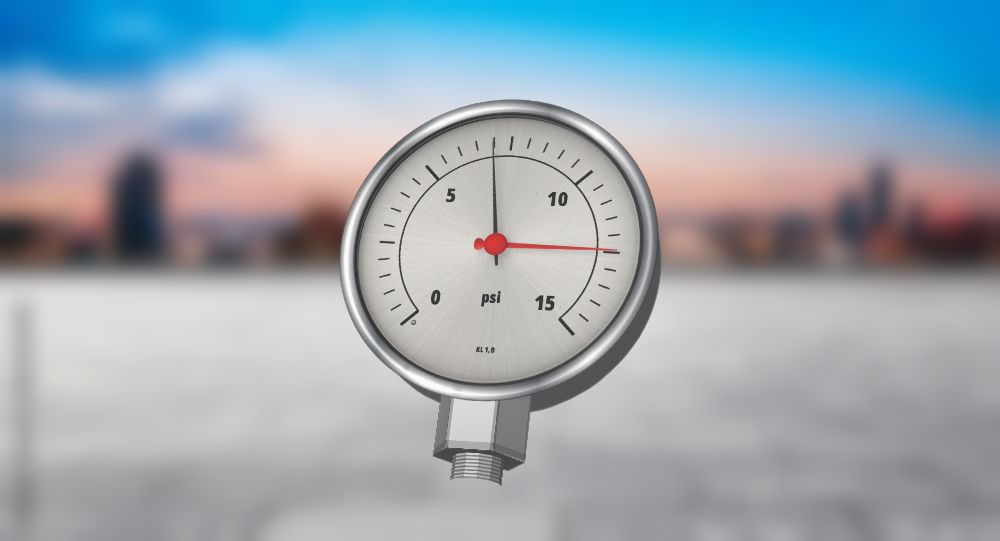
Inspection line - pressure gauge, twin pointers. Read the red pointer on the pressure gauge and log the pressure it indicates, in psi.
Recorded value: 12.5 psi
